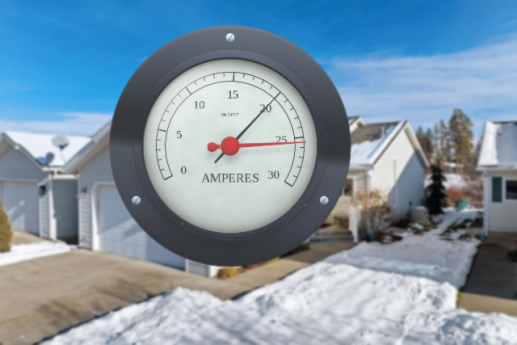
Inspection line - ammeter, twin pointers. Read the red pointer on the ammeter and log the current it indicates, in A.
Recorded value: 25.5 A
